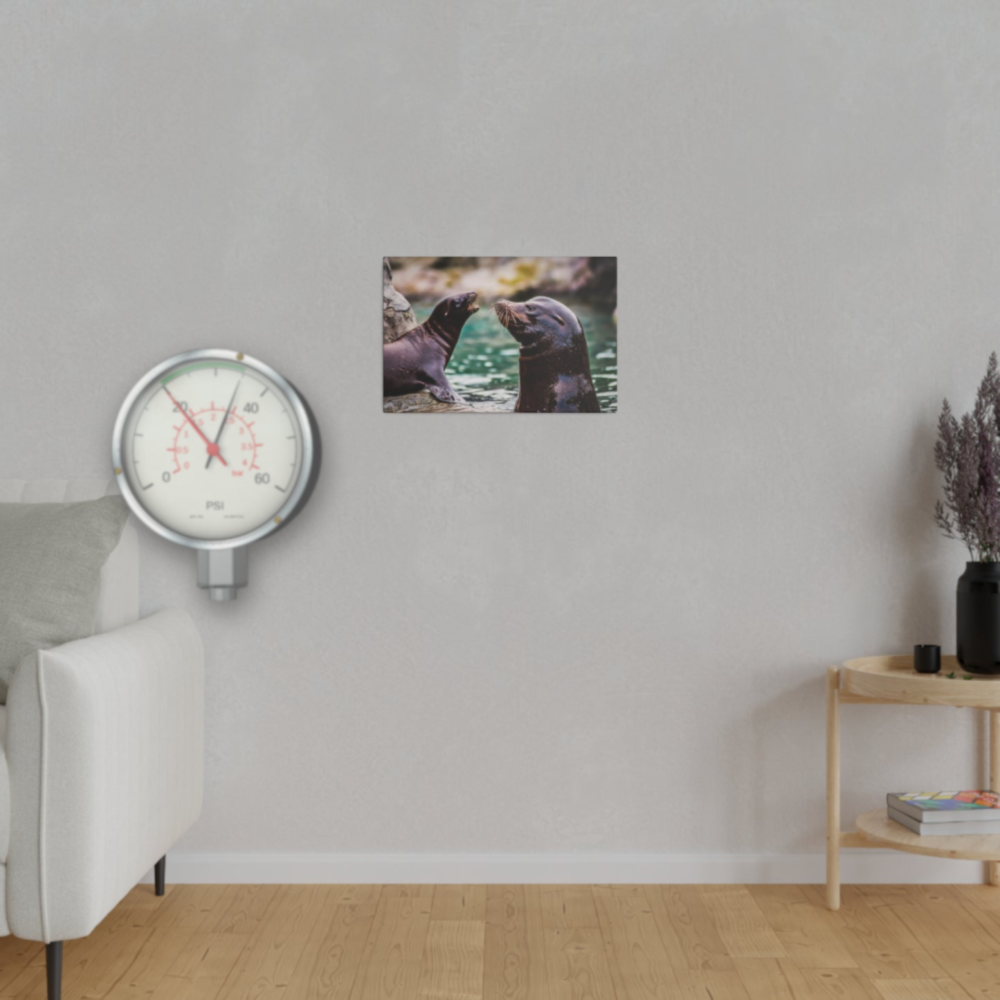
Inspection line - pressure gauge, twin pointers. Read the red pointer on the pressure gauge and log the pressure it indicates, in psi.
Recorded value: 20 psi
